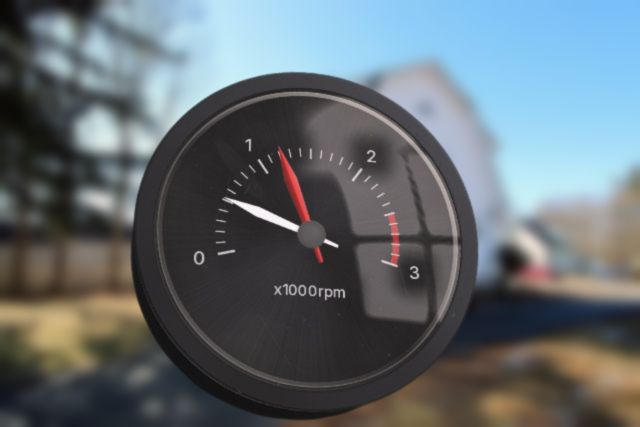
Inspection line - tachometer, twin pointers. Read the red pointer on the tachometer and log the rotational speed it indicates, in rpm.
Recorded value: 1200 rpm
